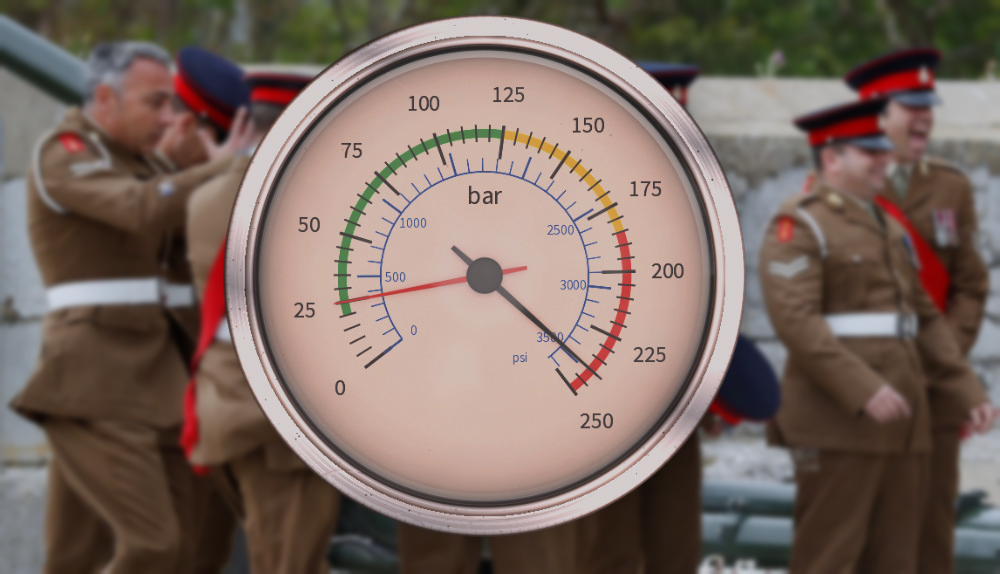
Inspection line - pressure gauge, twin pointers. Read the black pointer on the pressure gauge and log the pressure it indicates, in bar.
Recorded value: 240 bar
